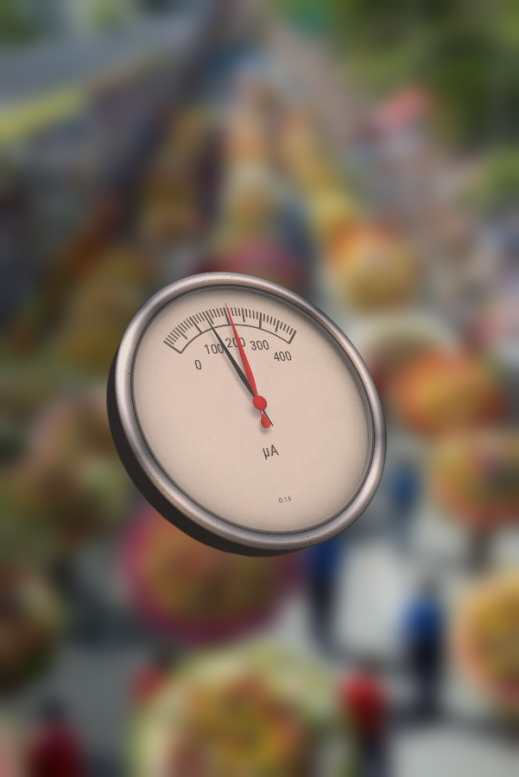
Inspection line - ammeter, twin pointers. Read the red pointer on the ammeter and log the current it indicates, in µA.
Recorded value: 200 µA
